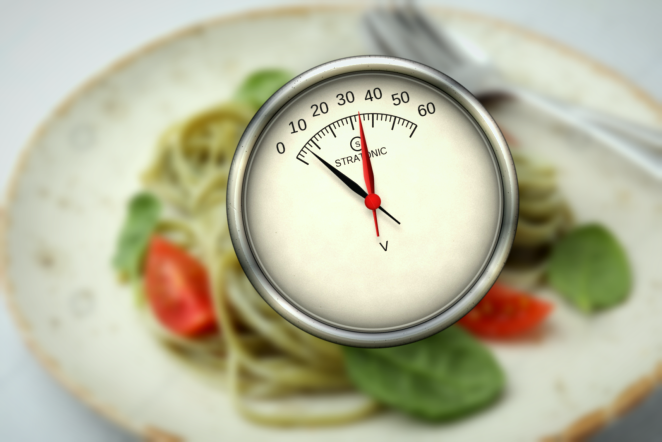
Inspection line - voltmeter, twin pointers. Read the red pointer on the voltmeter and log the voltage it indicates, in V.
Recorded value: 34 V
